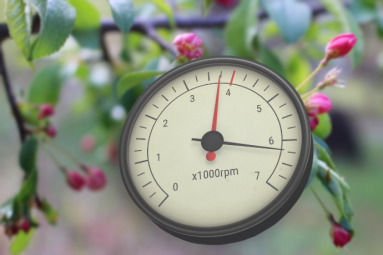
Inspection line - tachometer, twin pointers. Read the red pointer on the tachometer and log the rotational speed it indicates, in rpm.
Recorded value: 3750 rpm
